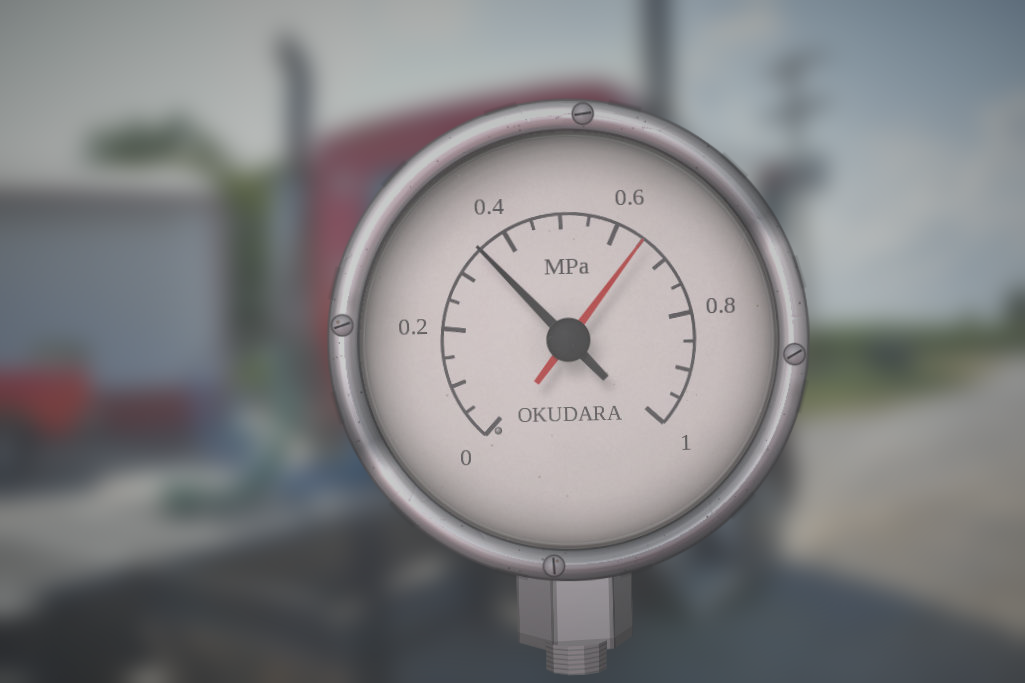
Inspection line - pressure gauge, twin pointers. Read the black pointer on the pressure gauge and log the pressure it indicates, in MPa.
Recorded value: 0.35 MPa
